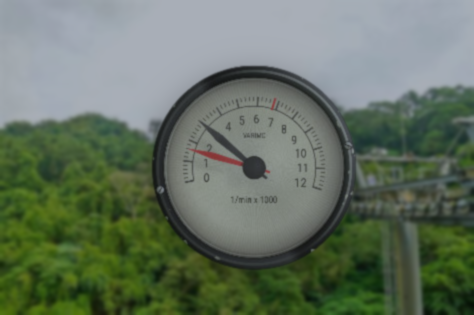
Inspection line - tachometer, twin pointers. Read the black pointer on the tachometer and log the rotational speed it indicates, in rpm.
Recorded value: 3000 rpm
